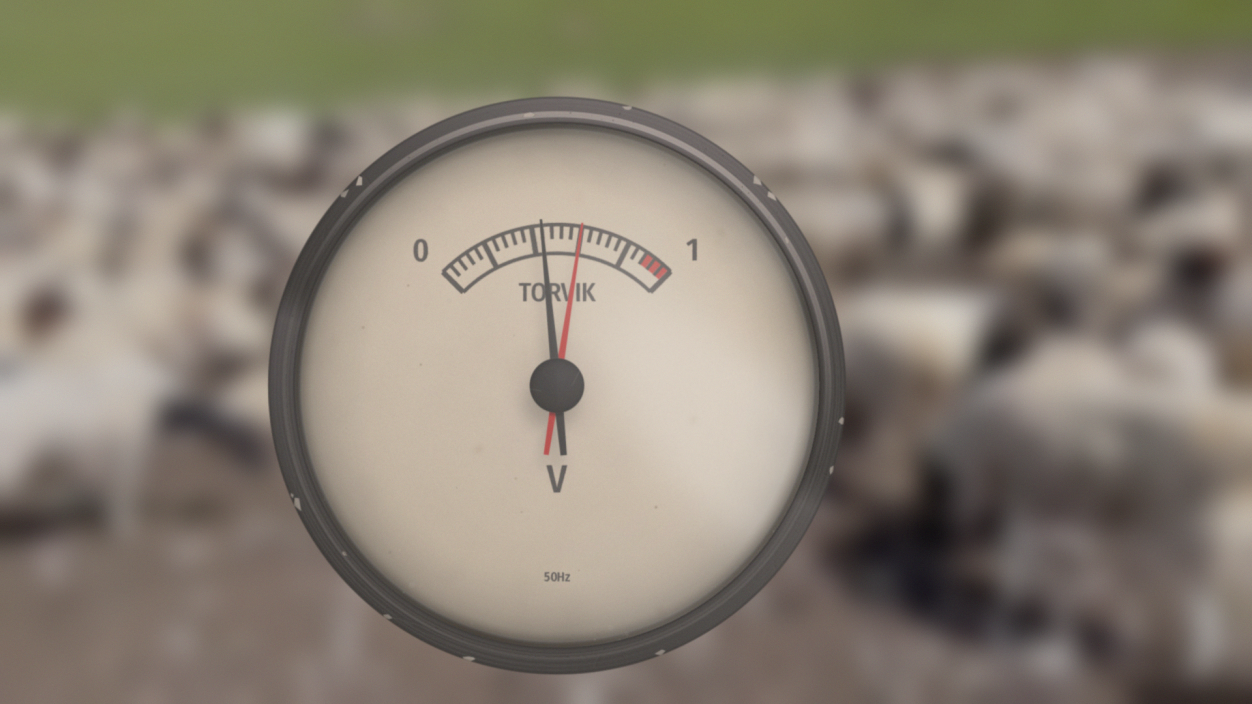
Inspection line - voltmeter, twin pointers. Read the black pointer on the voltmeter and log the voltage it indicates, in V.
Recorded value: 0.44 V
